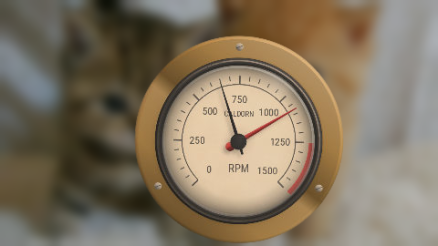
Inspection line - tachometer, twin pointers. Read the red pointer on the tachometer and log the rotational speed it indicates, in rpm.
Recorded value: 1075 rpm
